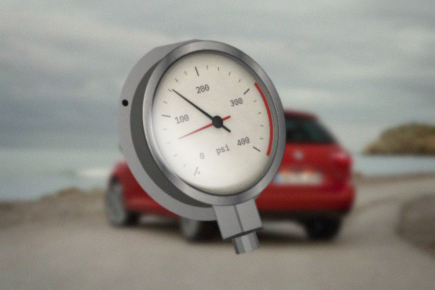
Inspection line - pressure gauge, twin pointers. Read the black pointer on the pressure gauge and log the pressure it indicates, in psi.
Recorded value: 140 psi
